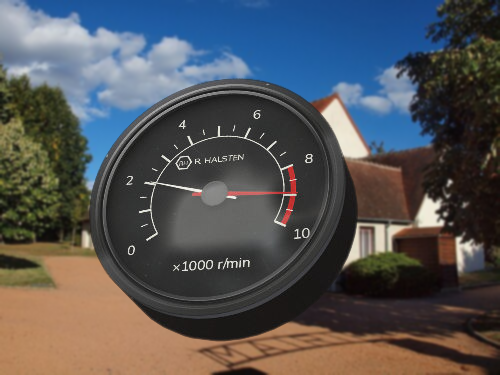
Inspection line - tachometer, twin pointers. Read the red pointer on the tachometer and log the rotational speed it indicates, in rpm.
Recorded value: 9000 rpm
